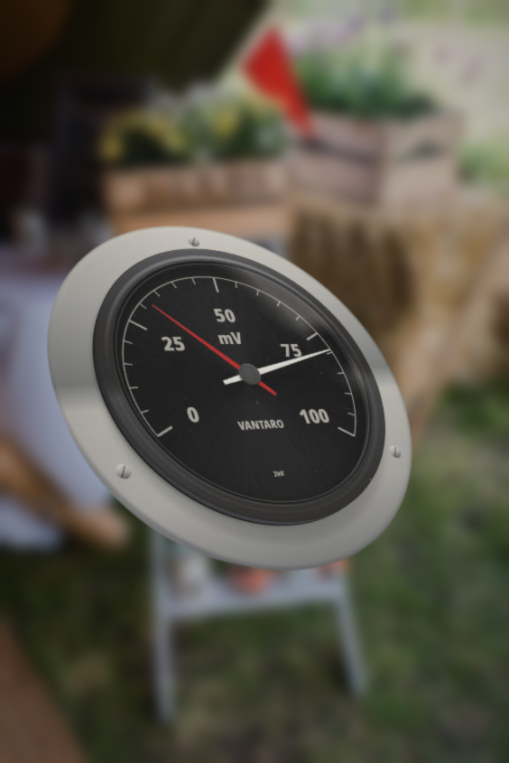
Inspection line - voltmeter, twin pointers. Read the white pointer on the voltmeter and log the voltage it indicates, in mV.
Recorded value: 80 mV
